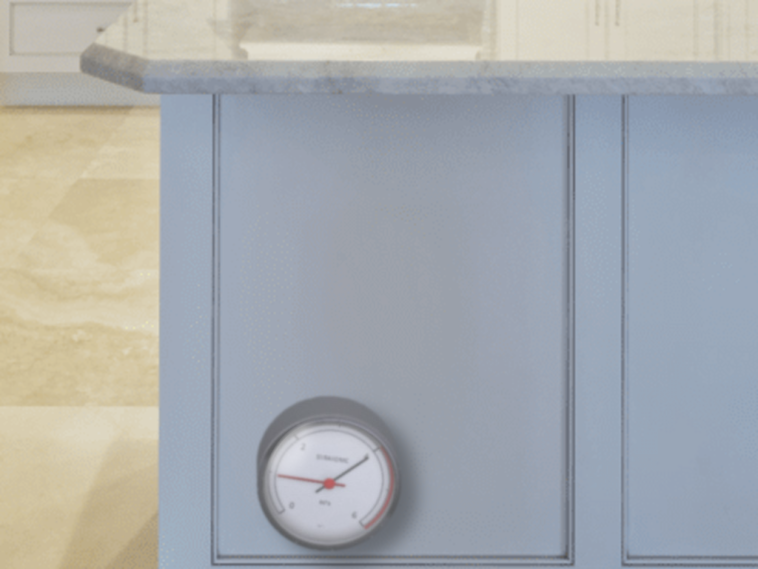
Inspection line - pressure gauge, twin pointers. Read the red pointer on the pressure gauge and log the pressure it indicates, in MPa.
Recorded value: 1 MPa
